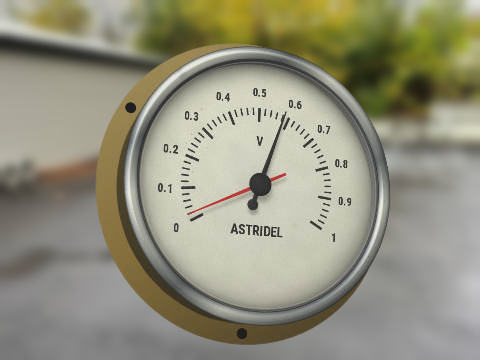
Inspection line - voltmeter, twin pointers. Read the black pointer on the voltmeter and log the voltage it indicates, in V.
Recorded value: 0.58 V
